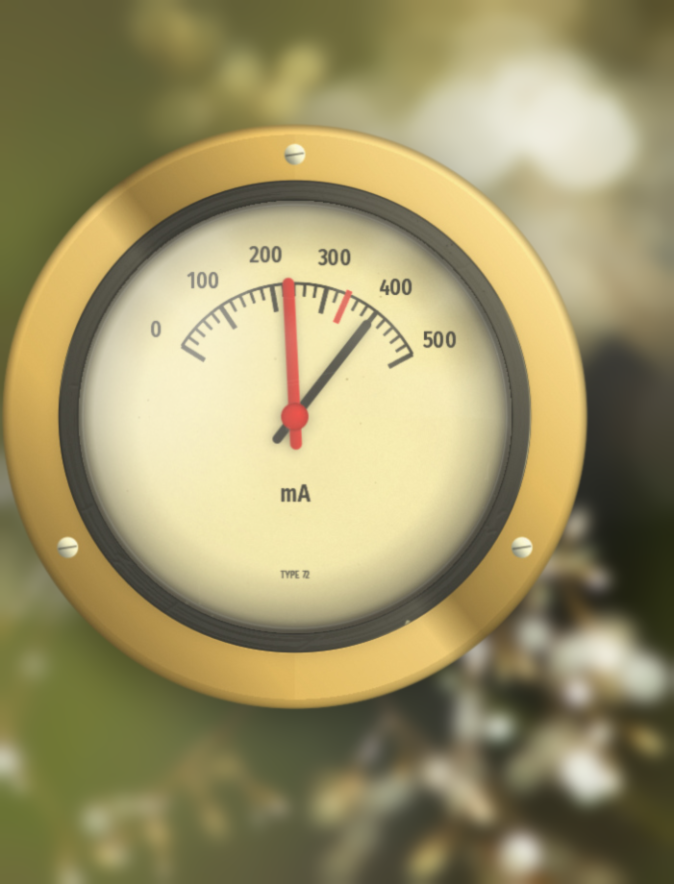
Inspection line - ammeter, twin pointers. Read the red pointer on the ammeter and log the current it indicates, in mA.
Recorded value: 230 mA
